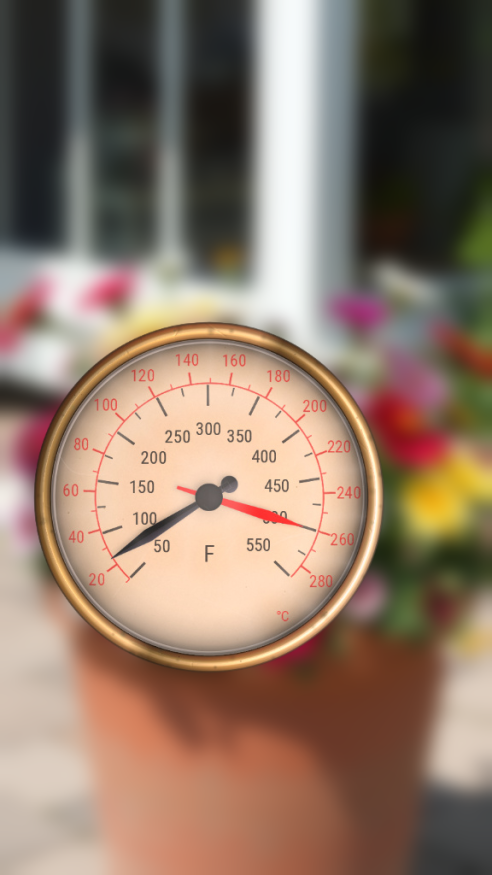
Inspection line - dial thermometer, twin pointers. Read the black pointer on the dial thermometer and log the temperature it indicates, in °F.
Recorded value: 75 °F
